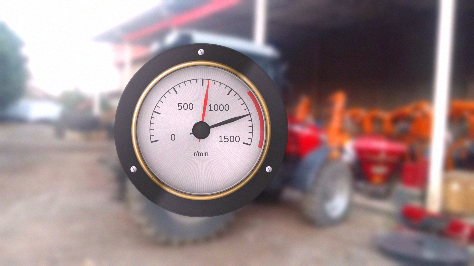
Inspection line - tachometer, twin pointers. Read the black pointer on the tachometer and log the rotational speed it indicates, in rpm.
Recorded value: 1250 rpm
